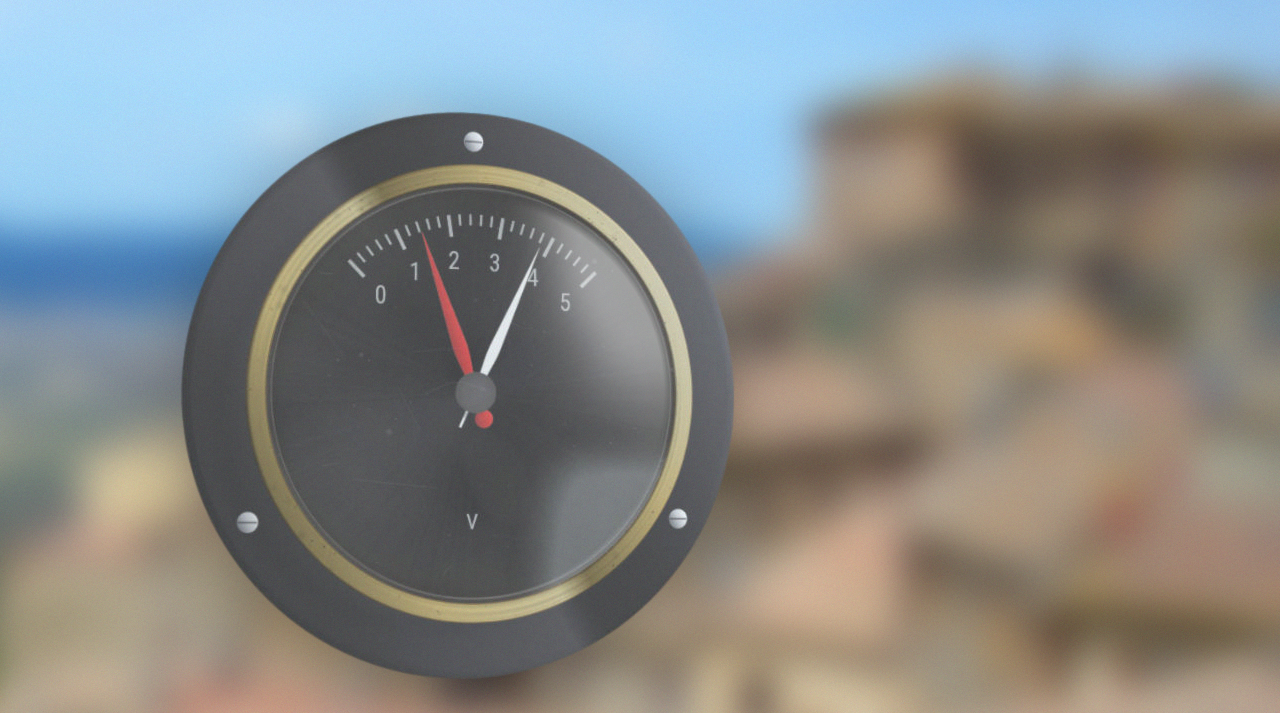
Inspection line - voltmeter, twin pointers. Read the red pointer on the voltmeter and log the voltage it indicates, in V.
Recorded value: 1.4 V
